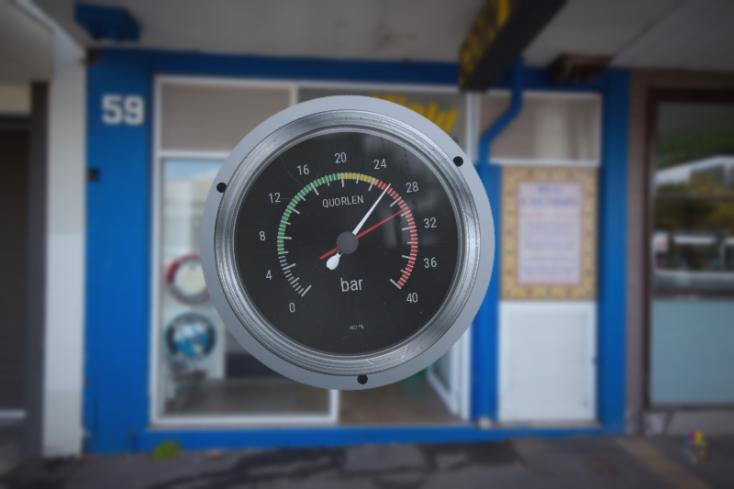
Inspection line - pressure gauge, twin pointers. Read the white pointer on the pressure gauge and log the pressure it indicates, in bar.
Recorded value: 26 bar
